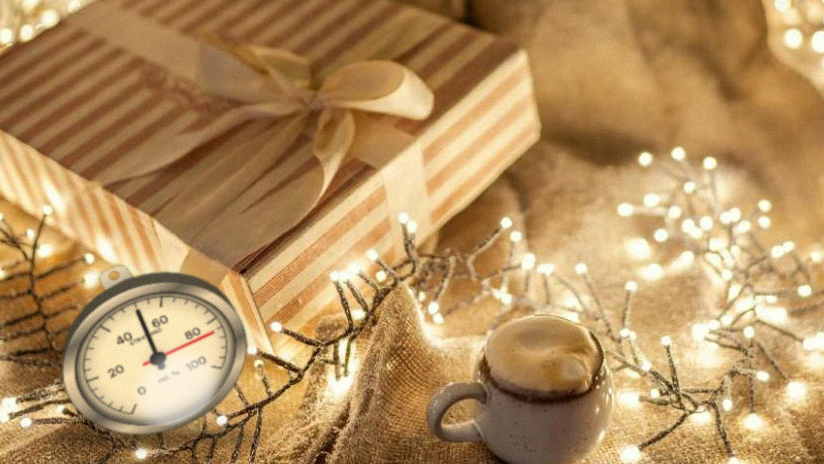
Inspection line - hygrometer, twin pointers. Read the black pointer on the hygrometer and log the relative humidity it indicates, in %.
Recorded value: 52 %
